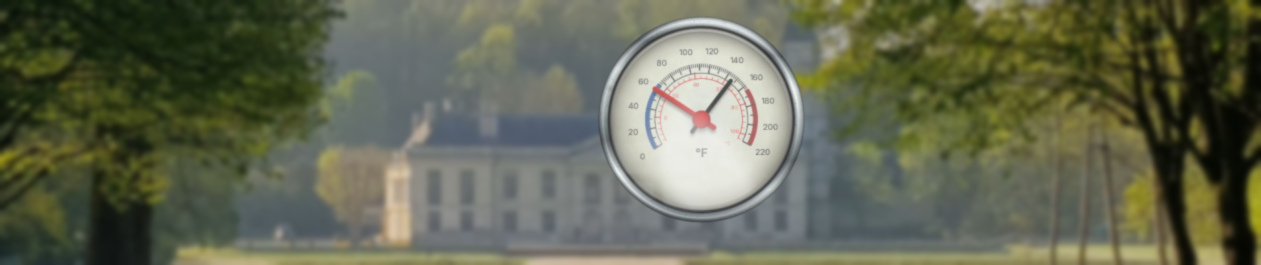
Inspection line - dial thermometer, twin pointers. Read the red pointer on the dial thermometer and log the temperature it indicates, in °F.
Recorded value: 60 °F
